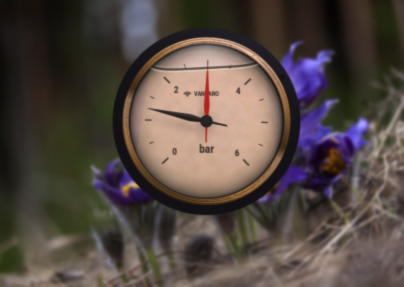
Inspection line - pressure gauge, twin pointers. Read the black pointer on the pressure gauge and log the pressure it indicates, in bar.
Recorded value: 1.25 bar
